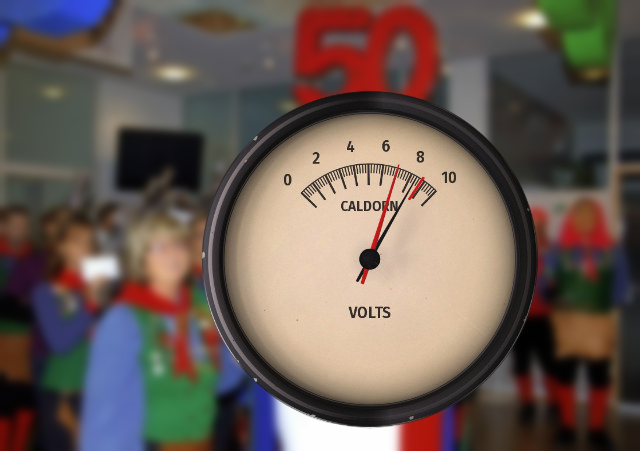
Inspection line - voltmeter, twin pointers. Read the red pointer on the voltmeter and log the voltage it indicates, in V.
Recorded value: 7 V
